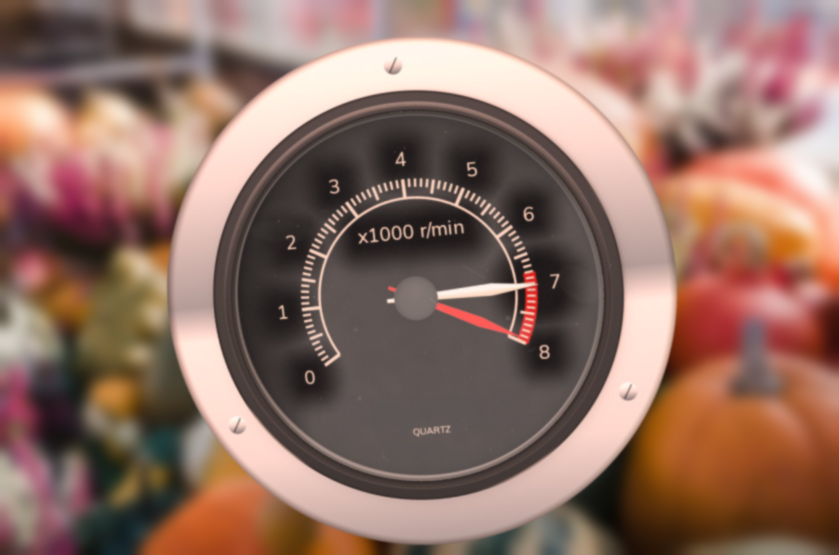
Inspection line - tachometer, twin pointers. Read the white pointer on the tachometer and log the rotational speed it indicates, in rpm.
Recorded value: 7000 rpm
